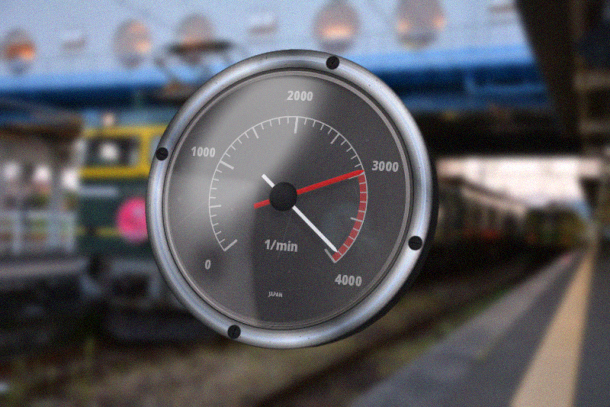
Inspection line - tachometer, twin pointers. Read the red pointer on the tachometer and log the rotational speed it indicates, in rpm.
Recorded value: 3000 rpm
